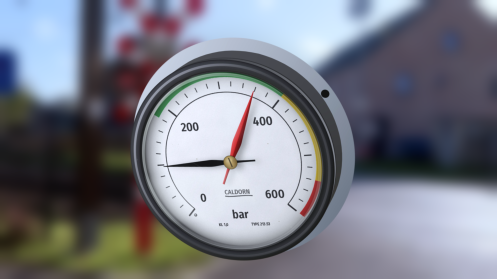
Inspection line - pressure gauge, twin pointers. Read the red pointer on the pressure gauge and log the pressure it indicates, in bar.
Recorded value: 360 bar
